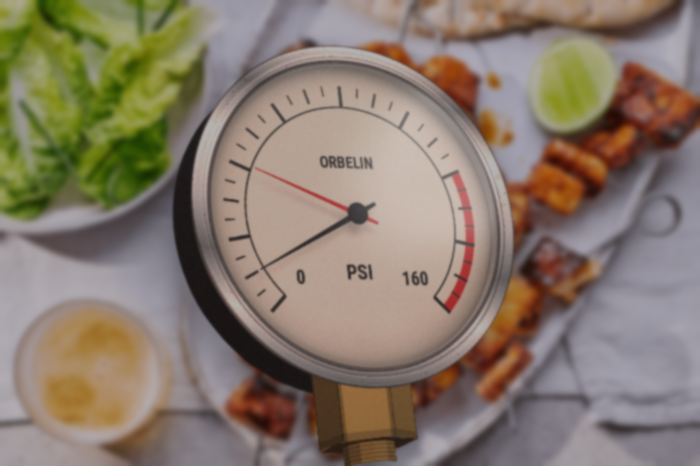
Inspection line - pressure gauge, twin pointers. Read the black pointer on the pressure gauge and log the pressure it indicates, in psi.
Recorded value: 10 psi
